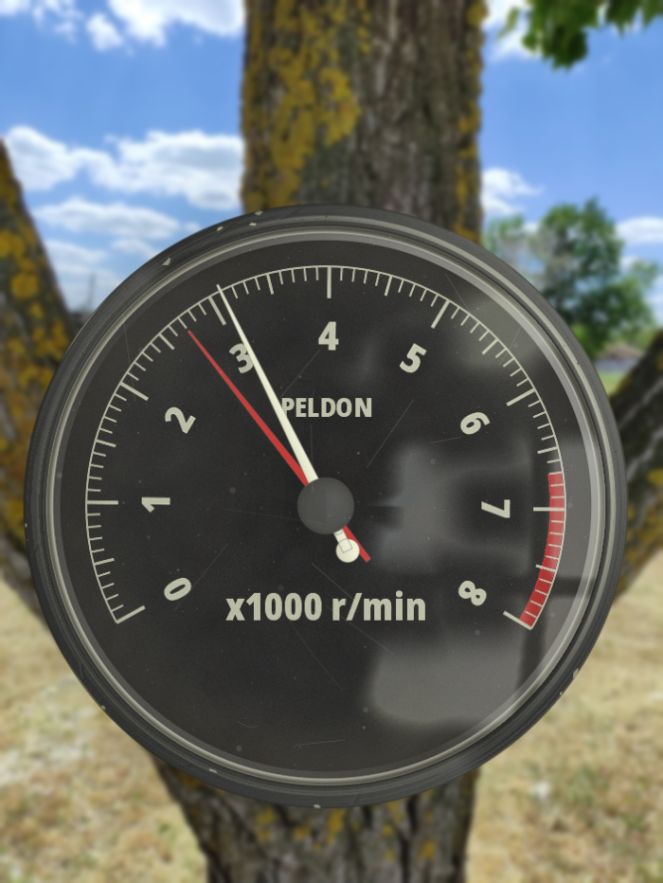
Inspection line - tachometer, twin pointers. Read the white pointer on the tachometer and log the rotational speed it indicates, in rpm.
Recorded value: 3100 rpm
